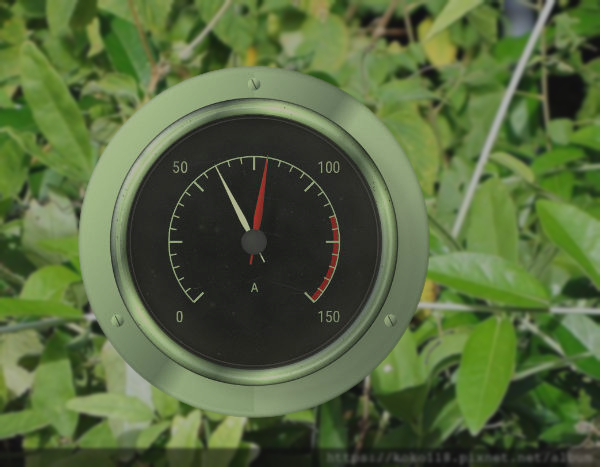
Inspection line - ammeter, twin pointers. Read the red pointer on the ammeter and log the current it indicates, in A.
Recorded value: 80 A
